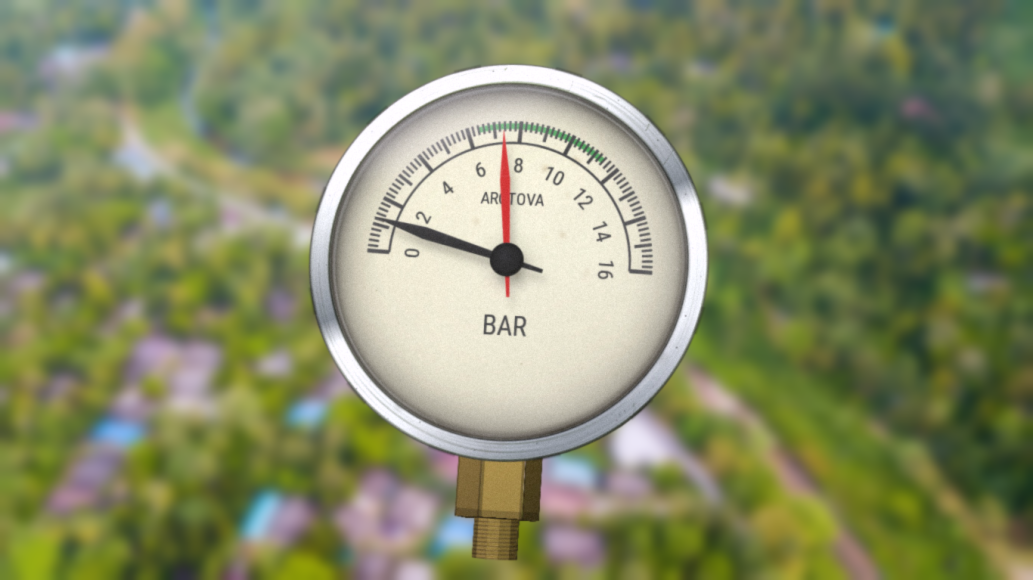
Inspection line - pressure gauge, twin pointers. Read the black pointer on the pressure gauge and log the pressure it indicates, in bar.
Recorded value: 1.2 bar
